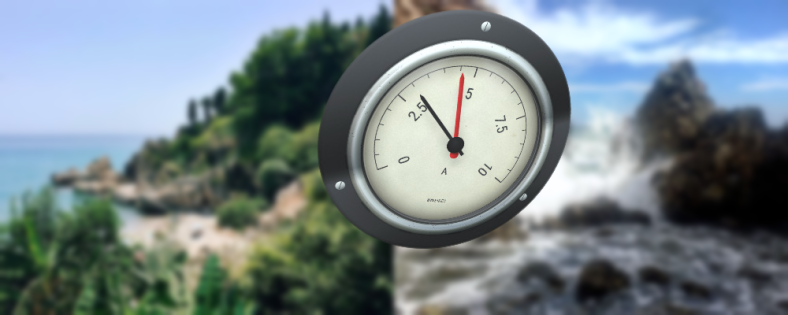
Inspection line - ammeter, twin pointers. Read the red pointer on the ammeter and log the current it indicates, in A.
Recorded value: 4.5 A
